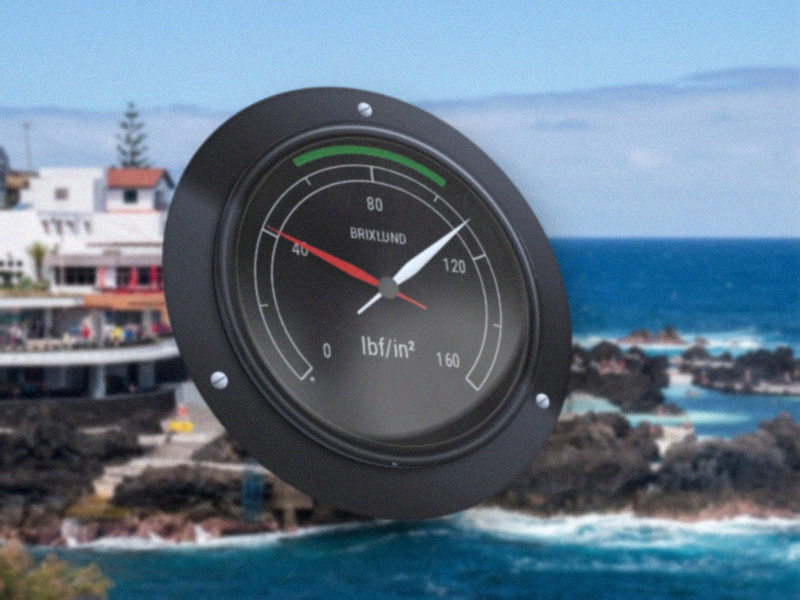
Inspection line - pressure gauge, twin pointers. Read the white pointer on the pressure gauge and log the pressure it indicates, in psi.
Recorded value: 110 psi
